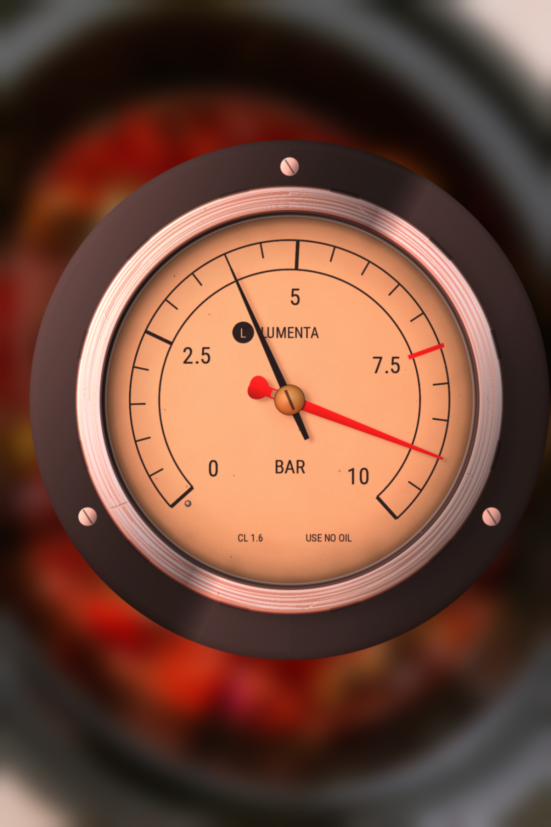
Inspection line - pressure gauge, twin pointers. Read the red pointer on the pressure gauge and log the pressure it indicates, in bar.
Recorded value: 9 bar
